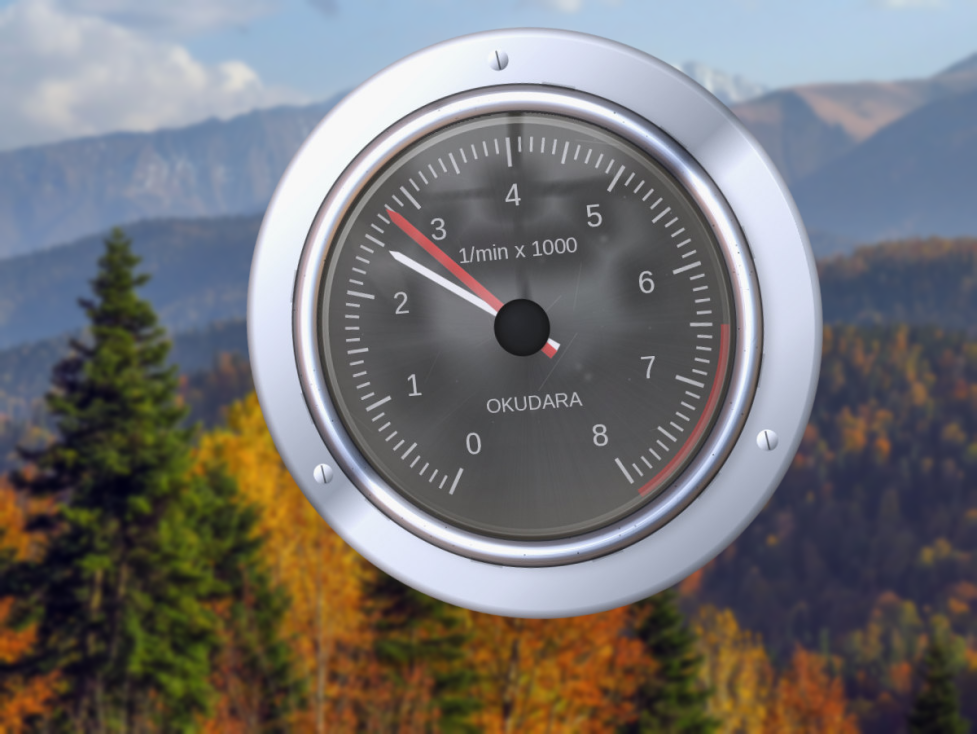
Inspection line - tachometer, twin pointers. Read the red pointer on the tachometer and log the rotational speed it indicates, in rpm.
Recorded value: 2800 rpm
